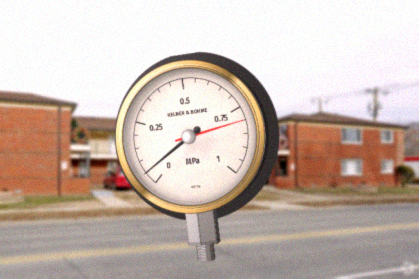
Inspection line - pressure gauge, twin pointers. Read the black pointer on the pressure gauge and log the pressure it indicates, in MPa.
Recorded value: 0.05 MPa
